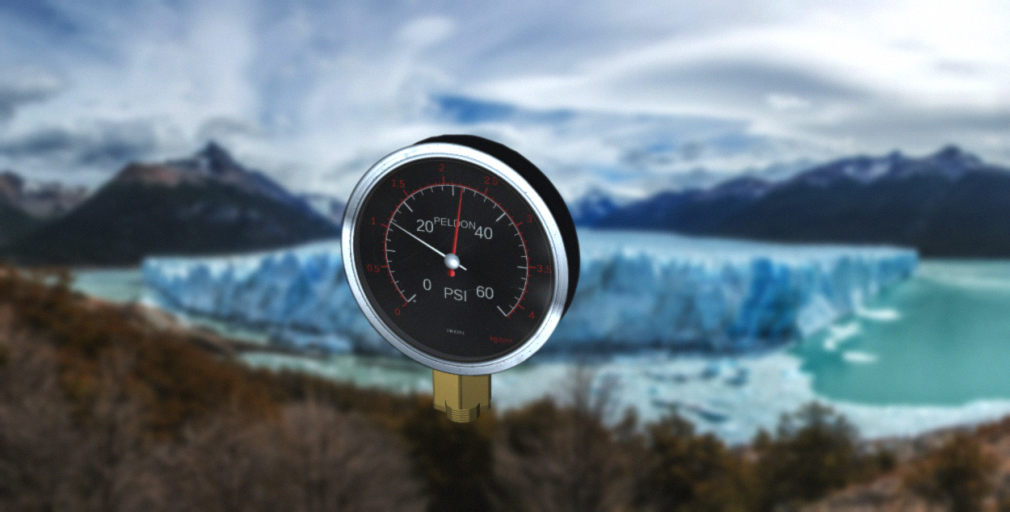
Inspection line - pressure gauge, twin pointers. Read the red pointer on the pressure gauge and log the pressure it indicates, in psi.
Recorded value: 32 psi
